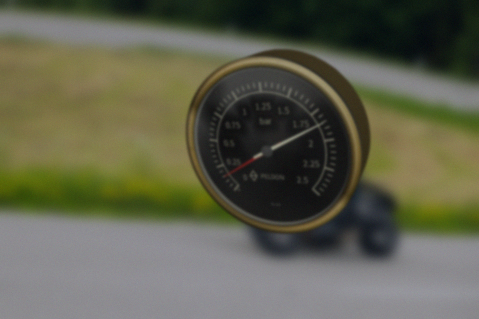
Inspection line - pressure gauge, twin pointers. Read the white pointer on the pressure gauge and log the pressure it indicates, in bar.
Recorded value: 1.85 bar
